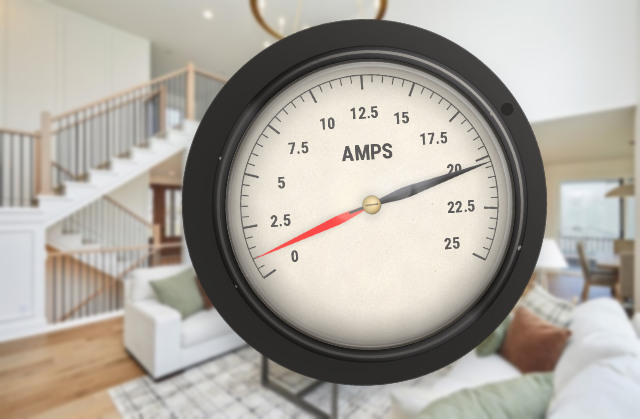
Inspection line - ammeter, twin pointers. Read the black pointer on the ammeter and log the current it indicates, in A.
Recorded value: 20.25 A
